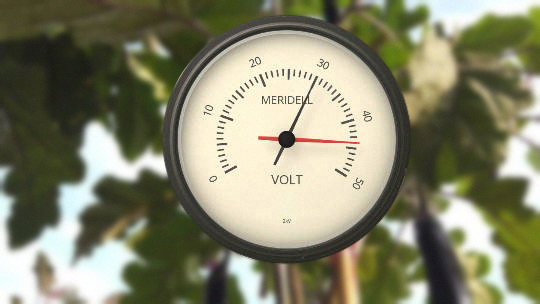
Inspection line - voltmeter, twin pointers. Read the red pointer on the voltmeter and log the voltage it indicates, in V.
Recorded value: 44 V
